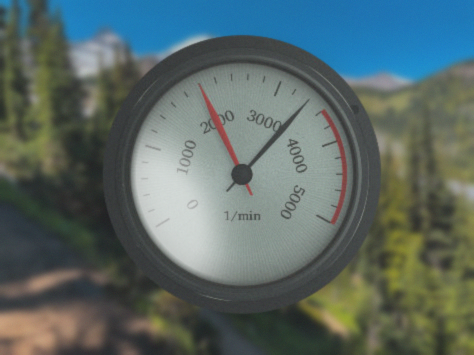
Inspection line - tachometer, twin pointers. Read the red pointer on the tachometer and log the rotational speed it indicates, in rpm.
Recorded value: 2000 rpm
